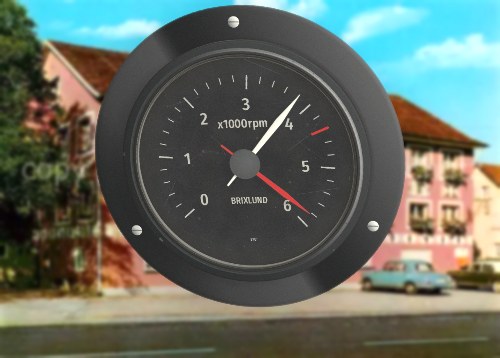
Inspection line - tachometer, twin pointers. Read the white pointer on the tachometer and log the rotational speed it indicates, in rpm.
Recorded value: 3800 rpm
